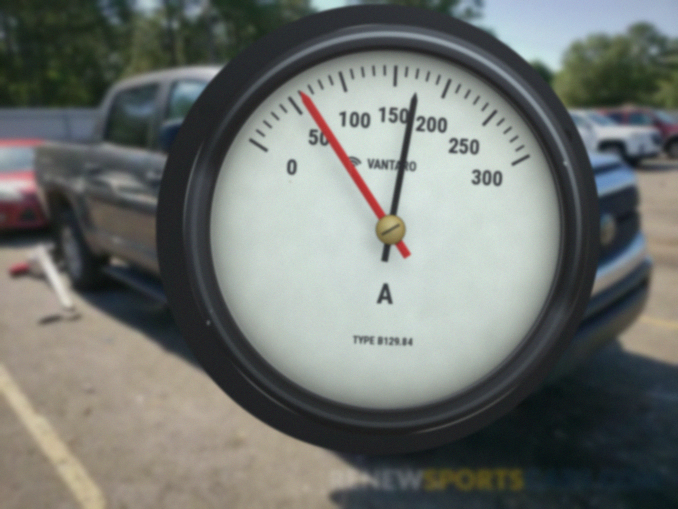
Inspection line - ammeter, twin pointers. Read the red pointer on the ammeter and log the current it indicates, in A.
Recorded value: 60 A
